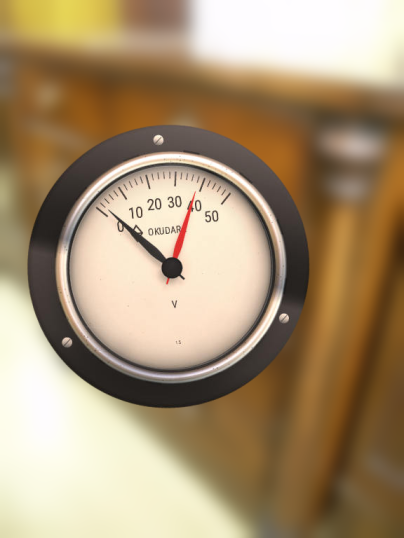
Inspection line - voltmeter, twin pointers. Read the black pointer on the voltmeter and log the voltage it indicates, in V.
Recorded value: 2 V
